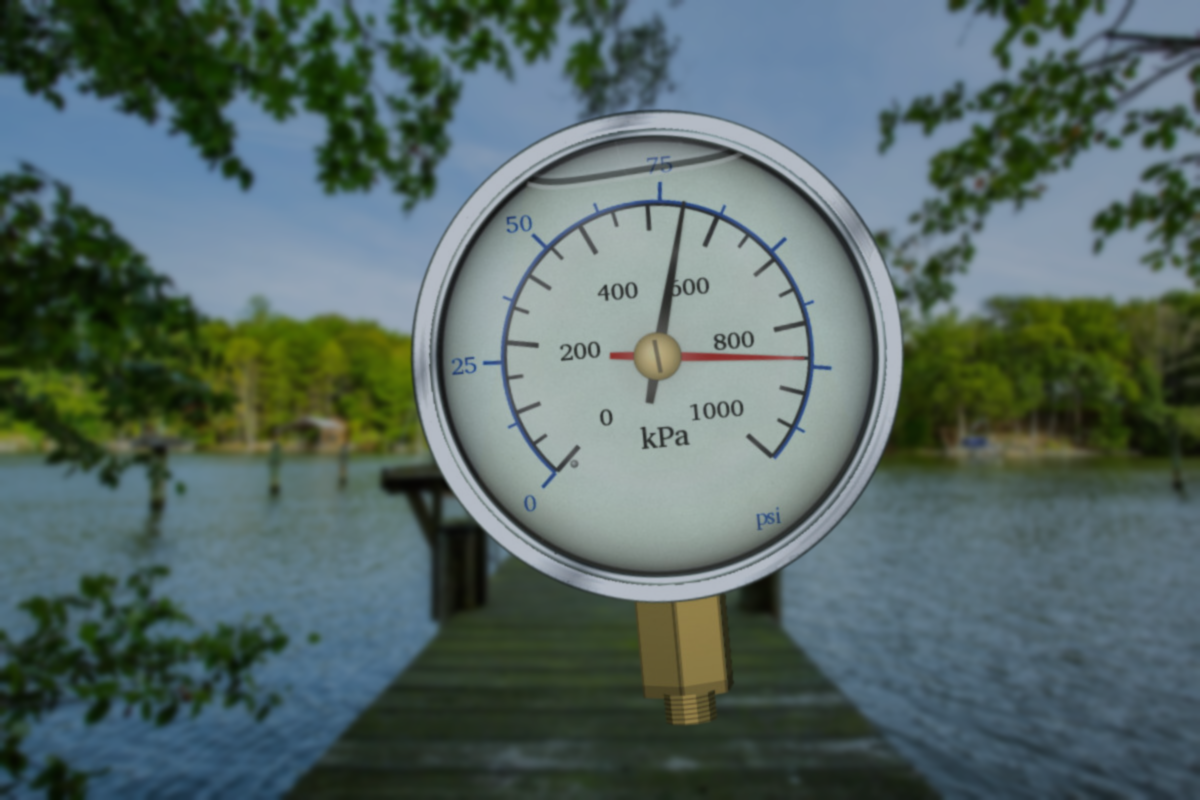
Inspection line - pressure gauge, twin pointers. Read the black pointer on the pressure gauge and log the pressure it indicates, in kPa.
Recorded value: 550 kPa
